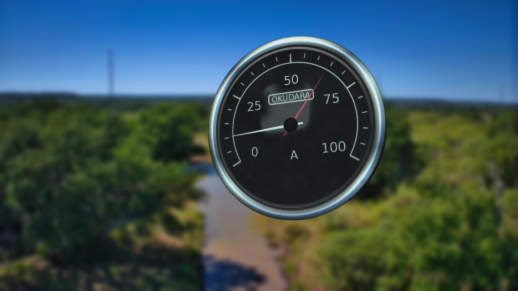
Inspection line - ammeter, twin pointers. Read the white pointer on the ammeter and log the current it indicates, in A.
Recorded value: 10 A
